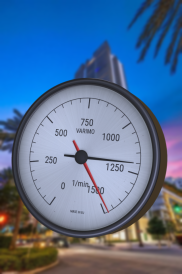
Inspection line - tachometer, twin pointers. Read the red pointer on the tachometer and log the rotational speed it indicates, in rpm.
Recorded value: 1475 rpm
